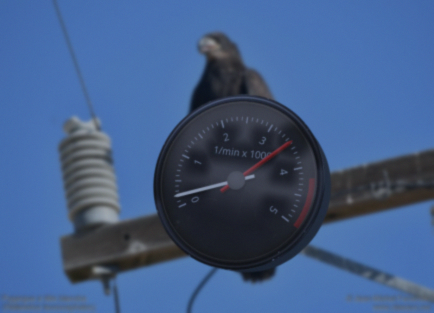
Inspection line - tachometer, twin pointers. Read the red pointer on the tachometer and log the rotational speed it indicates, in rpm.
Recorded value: 3500 rpm
